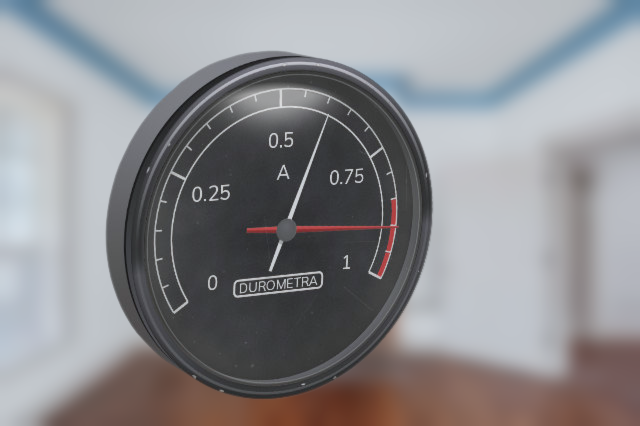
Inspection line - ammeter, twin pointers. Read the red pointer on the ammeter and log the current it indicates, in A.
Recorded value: 0.9 A
